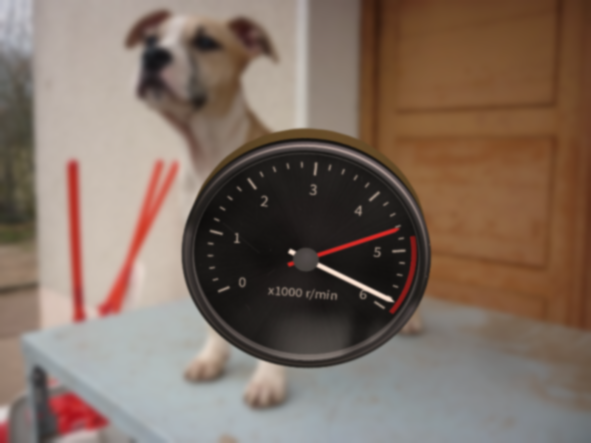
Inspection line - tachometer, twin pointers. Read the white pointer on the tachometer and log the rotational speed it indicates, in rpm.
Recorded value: 5800 rpm
